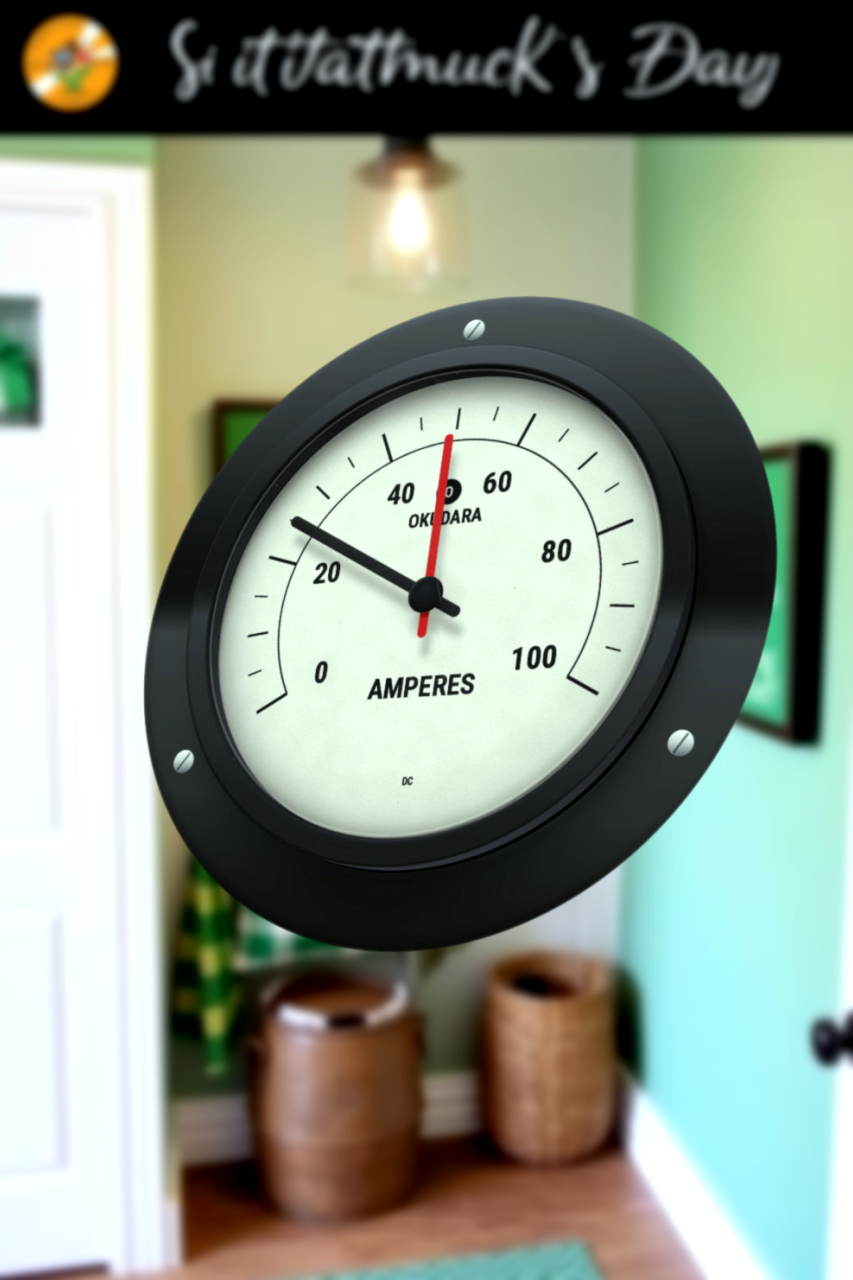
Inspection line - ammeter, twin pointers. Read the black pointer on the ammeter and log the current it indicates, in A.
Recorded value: 25 A
